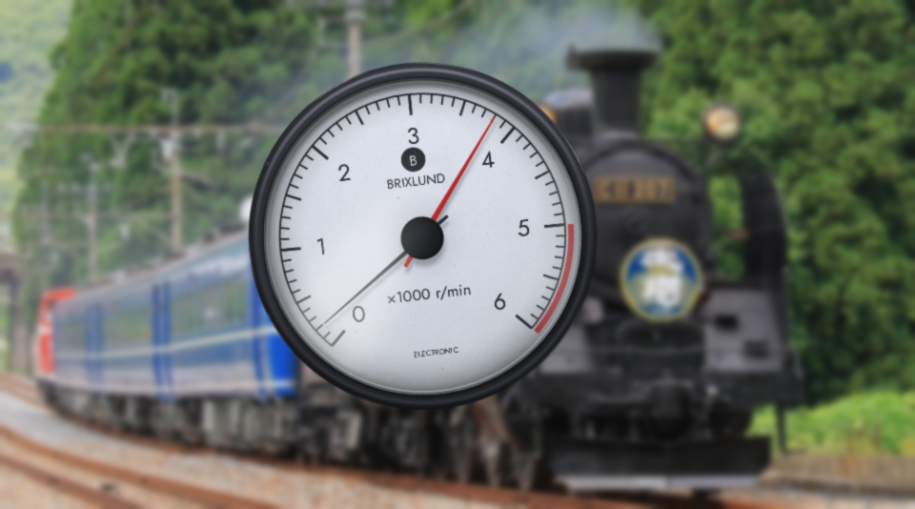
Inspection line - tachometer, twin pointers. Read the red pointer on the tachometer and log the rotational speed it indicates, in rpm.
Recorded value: 3800 rpm
